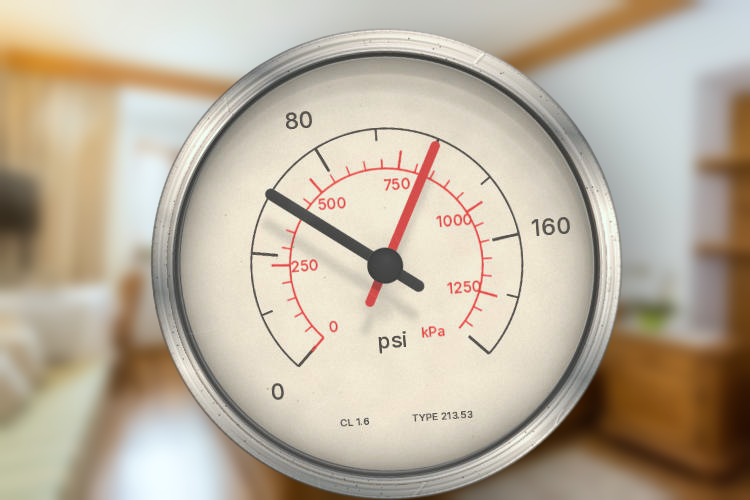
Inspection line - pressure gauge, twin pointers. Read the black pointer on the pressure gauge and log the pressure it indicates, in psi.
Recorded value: 60 psi
